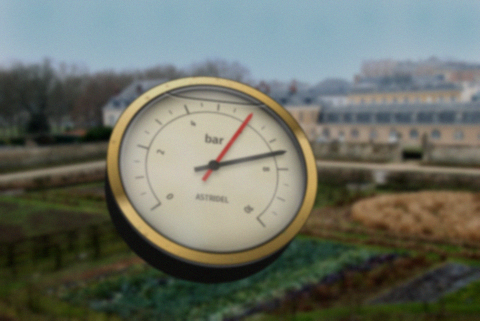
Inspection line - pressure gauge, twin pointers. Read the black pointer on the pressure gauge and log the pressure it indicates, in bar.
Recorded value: 7.5 bar
